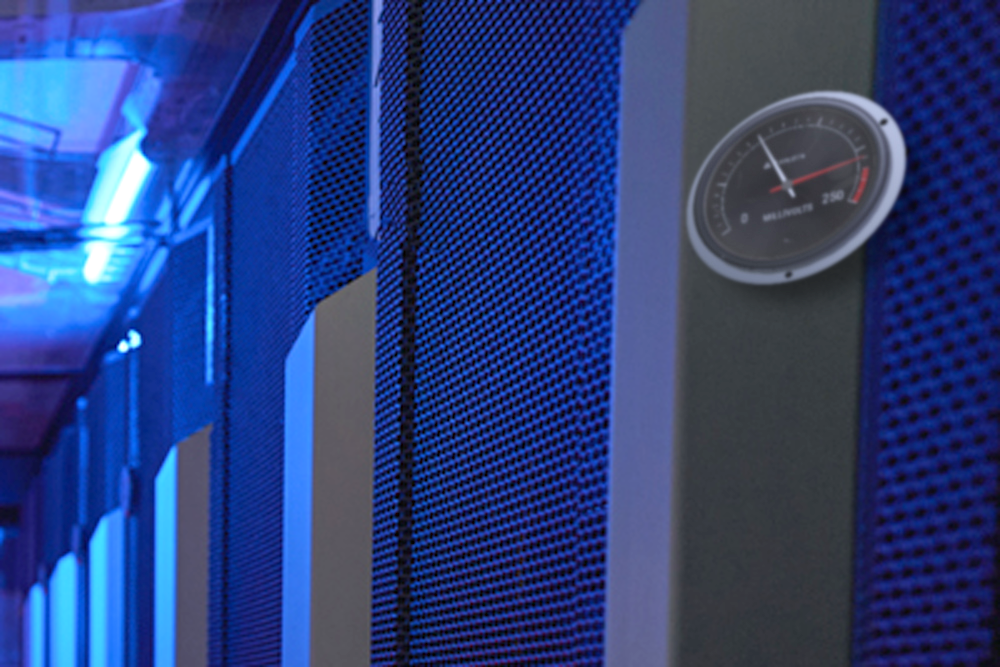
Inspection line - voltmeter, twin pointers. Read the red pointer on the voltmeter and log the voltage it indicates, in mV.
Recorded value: 210 mV
